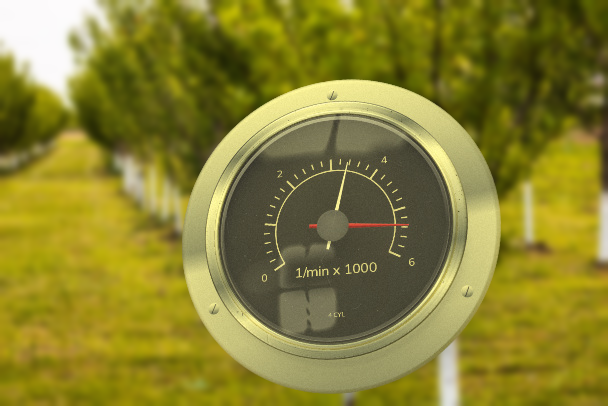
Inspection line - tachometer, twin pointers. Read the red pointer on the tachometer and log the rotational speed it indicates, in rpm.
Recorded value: 5400 rpm
